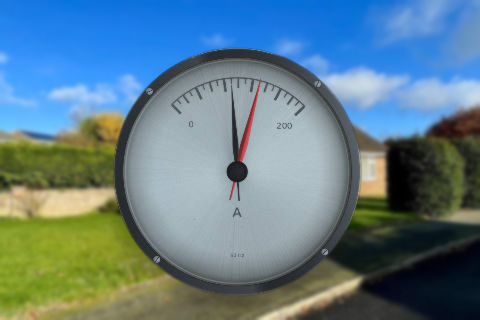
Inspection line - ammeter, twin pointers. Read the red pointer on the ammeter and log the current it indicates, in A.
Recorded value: 130 A
